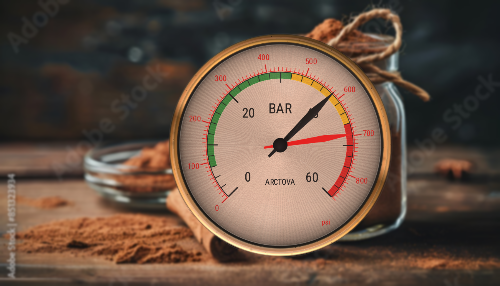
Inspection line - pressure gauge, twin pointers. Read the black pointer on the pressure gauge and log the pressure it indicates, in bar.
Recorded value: 40 bar
